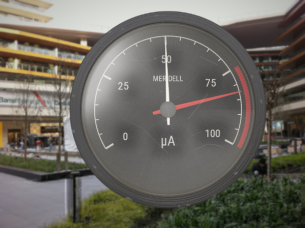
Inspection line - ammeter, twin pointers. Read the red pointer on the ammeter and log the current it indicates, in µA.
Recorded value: 82.5 µA
